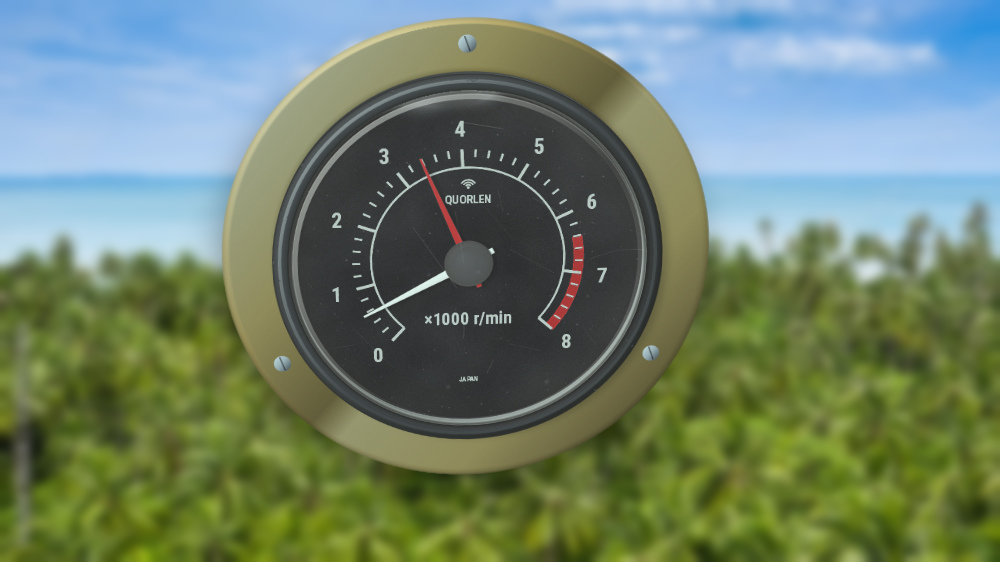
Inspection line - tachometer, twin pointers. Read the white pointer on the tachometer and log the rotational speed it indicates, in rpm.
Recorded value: 600 rpm
